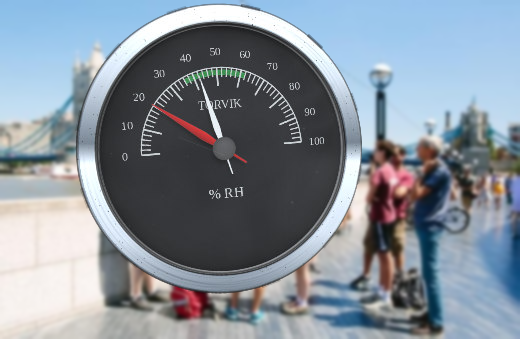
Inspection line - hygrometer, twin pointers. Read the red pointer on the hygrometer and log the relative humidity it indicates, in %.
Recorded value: 20 %
